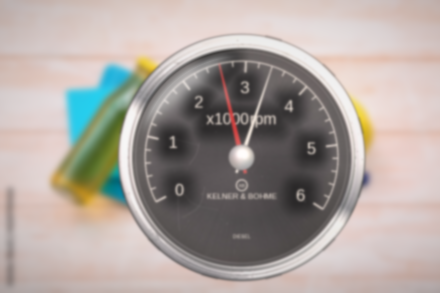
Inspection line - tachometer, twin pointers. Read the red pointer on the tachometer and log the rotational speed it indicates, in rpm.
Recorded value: 2600 rpm
